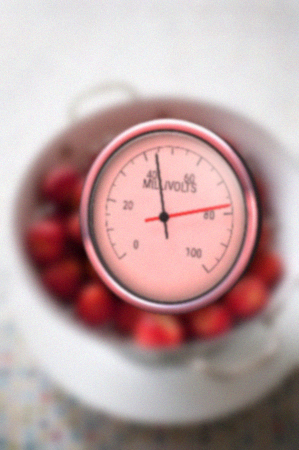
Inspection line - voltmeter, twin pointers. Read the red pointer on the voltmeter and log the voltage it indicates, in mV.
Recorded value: 77.5 mV
